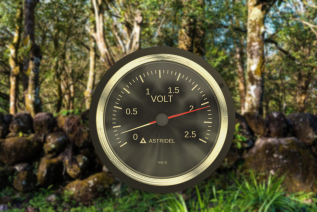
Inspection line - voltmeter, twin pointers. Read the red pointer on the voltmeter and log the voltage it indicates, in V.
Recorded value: 2.05 V
